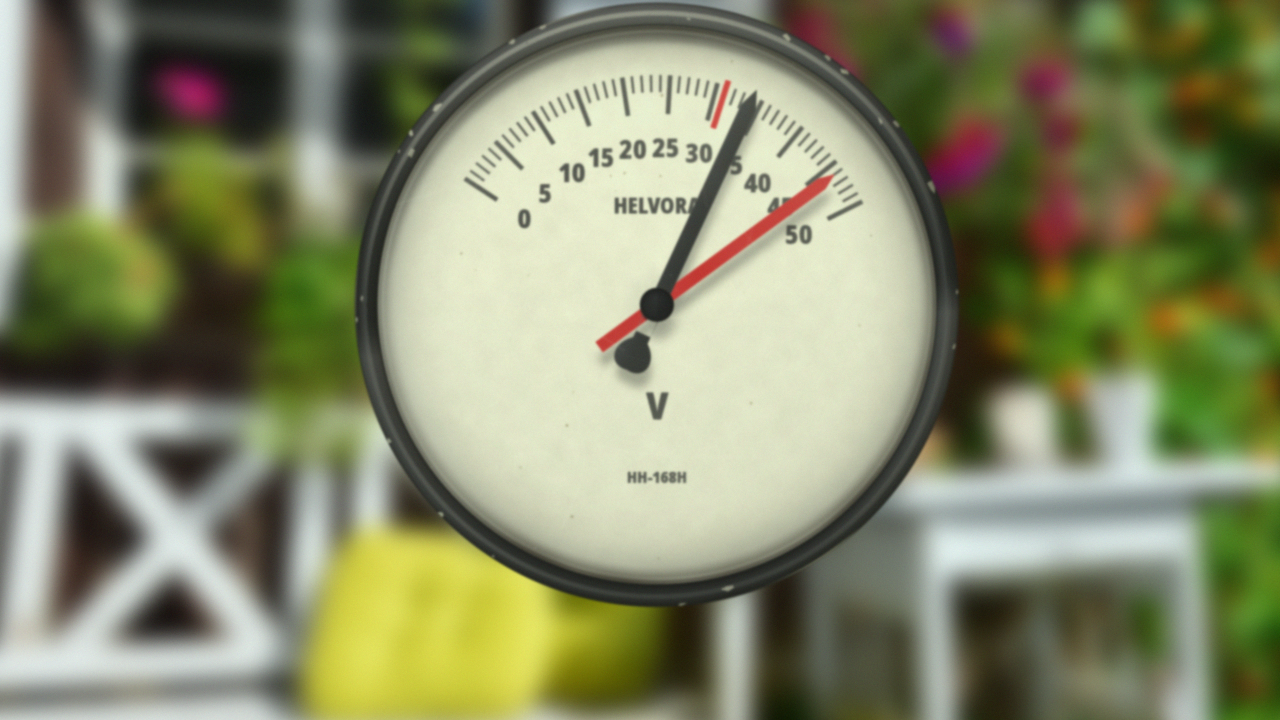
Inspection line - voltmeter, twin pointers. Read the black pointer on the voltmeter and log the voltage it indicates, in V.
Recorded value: 34 V
